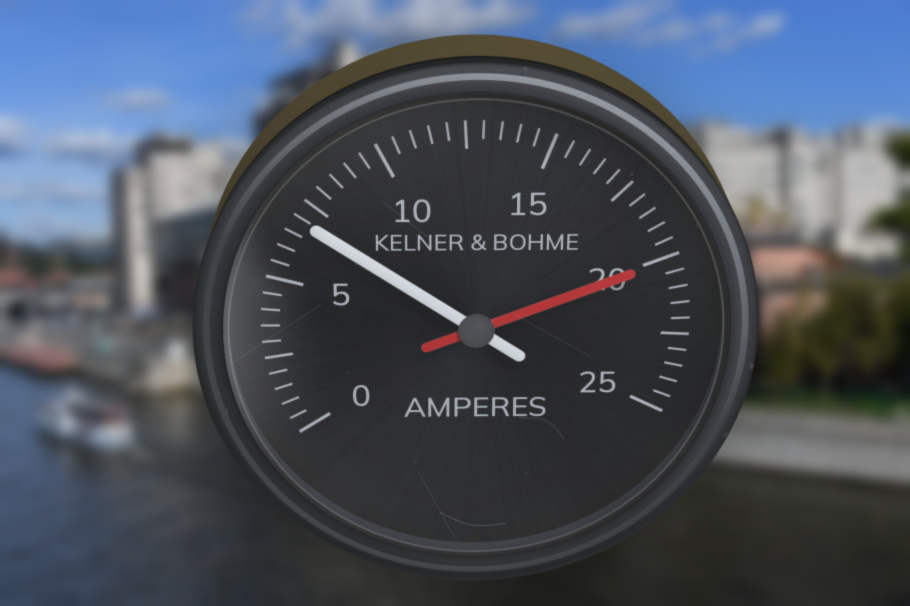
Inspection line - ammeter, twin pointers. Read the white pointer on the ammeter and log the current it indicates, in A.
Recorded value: 7 A
